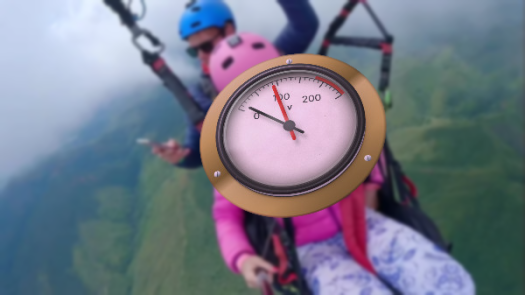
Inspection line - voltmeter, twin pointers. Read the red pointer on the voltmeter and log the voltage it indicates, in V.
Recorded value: 90 V
